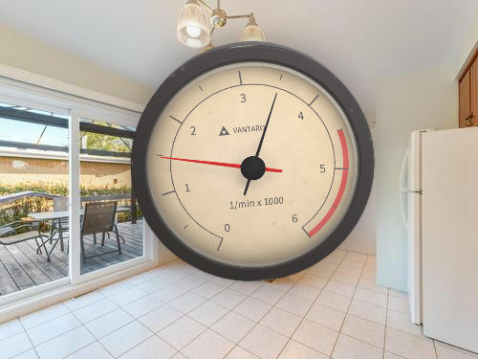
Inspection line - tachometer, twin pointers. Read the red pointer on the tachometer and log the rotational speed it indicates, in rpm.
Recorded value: 1500 rpm
